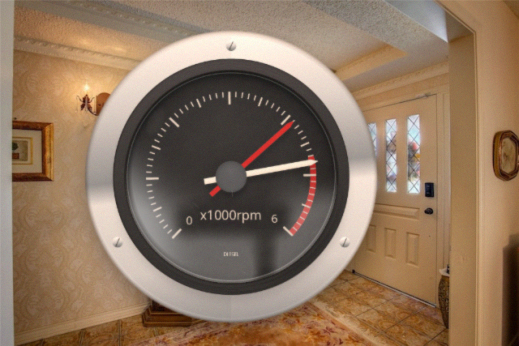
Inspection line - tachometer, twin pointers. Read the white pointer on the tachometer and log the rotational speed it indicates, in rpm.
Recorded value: 4800 rpm
